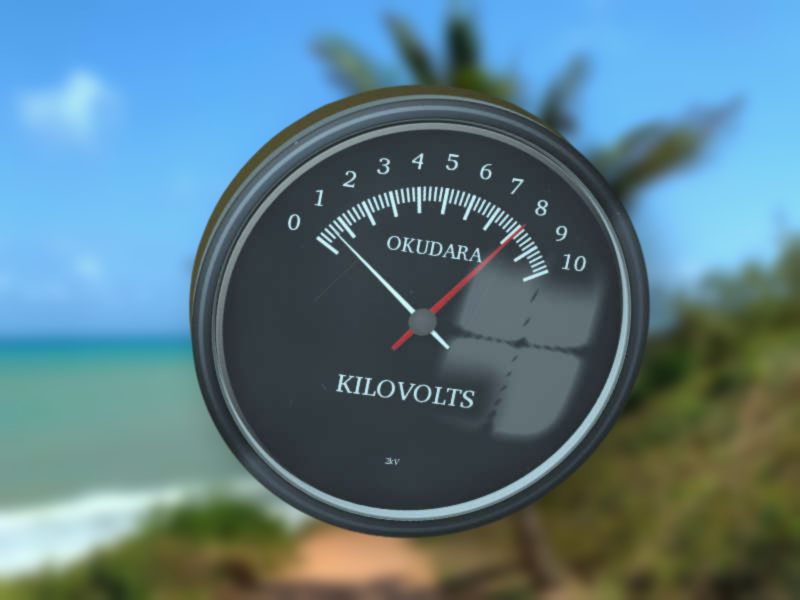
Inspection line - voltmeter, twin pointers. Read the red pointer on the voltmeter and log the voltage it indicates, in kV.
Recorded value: 8 kV
